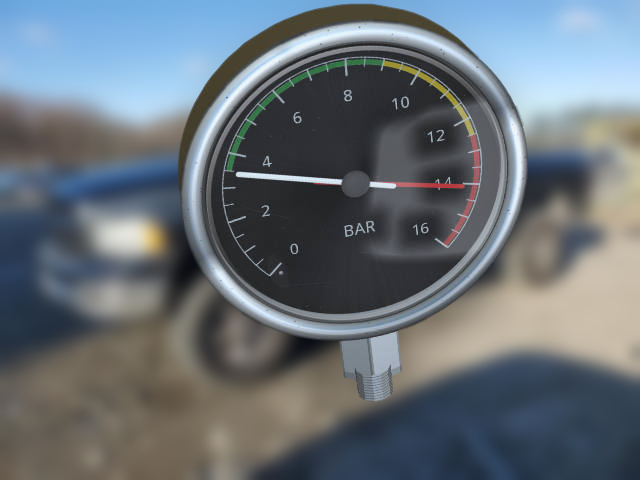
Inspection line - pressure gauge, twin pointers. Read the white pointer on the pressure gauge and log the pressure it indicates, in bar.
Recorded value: 3.5 bar
